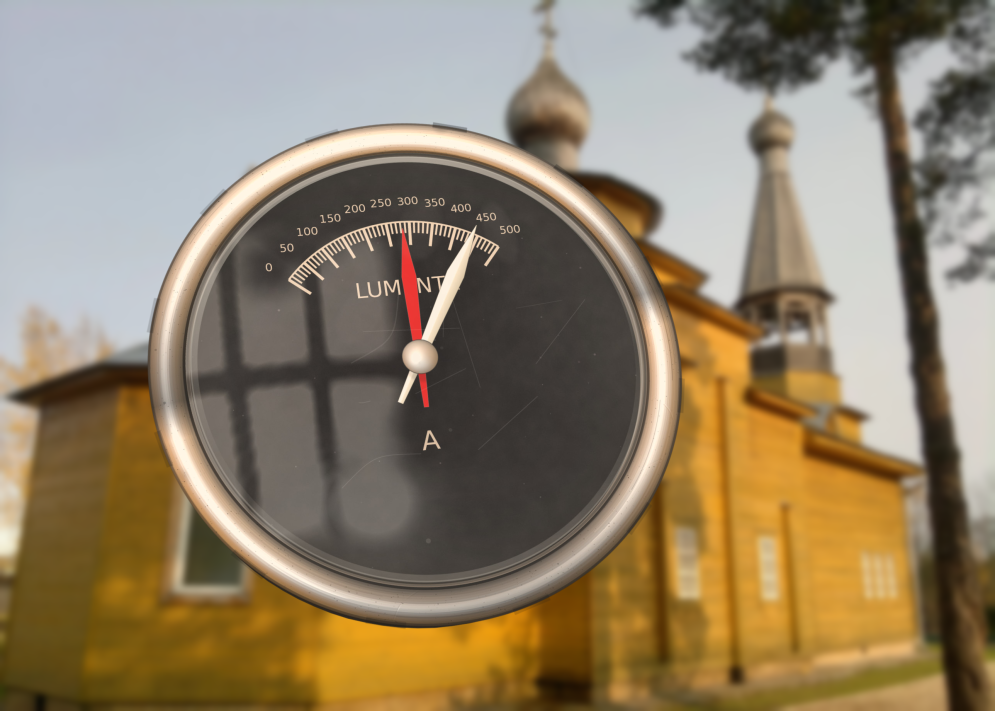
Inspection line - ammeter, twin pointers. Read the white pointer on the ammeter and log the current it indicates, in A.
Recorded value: 440 A
